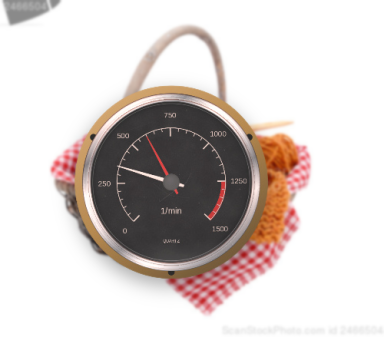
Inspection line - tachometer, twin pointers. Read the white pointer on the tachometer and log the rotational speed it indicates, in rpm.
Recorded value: 350 rpm
